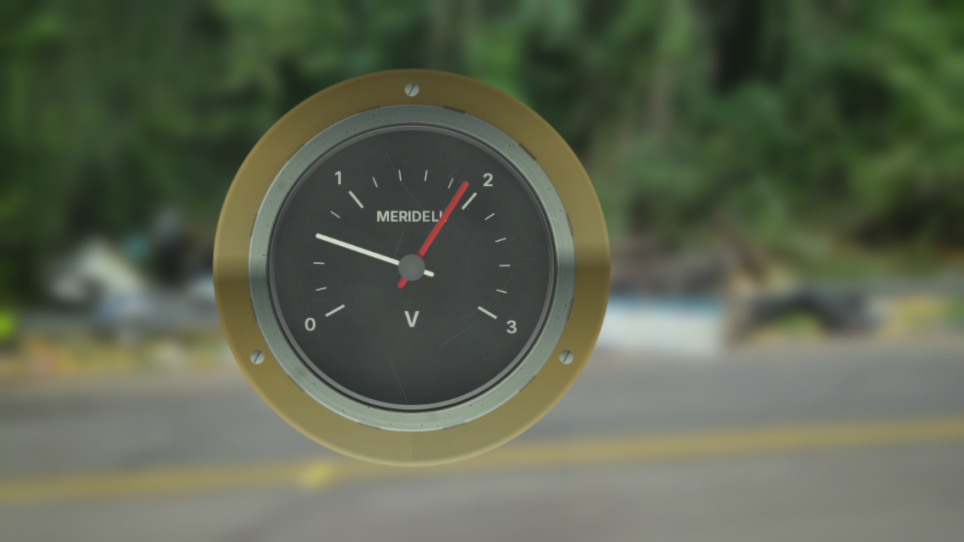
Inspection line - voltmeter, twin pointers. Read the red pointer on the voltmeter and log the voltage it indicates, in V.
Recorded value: 1.9 V
